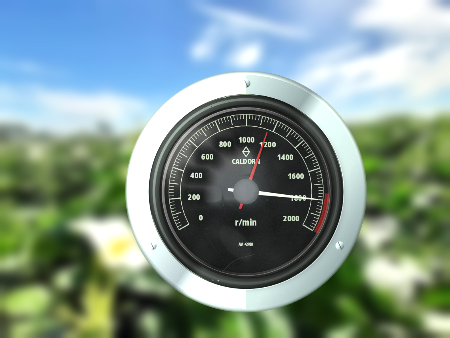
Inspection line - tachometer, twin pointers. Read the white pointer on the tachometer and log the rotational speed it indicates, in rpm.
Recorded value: 1800 rpm
